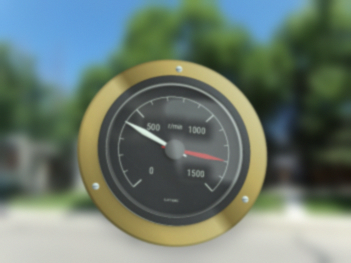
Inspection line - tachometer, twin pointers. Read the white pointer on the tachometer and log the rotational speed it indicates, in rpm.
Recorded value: 400 rpm
